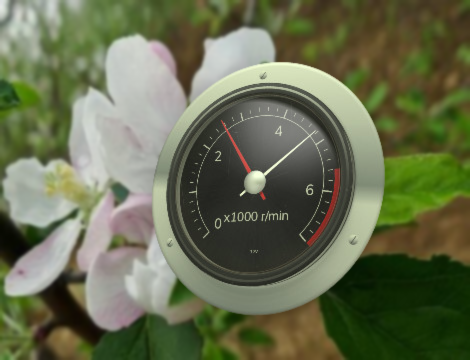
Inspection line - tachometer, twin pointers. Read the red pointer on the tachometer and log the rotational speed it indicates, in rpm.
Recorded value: 2600 rpm
